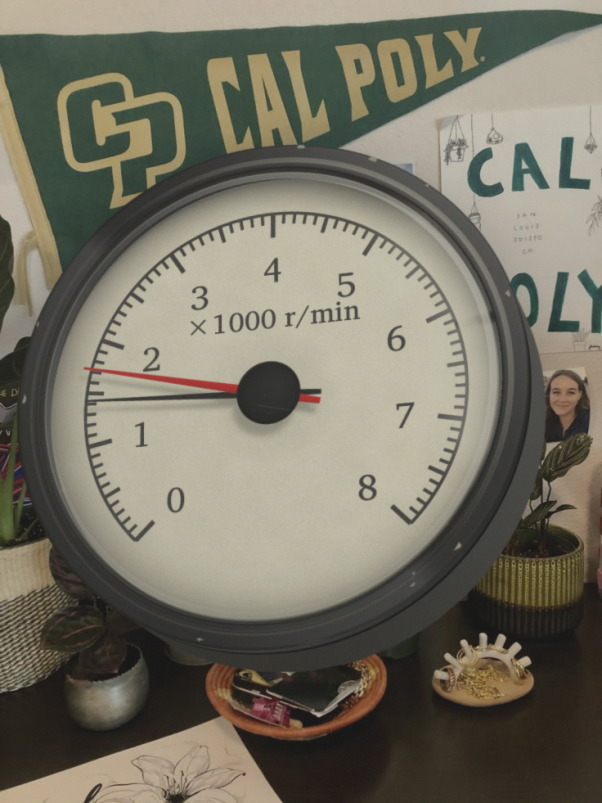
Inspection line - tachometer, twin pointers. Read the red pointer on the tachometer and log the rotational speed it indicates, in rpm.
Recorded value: 1700 rpm
